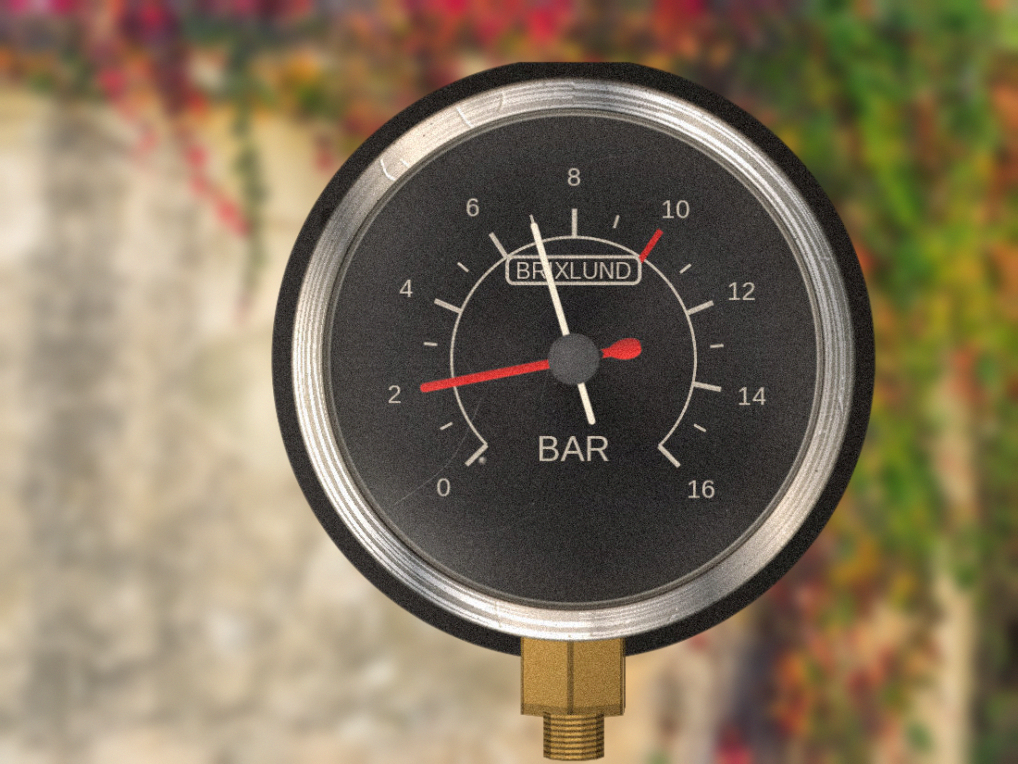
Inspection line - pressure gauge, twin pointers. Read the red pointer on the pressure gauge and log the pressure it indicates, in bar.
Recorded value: 2 bar
